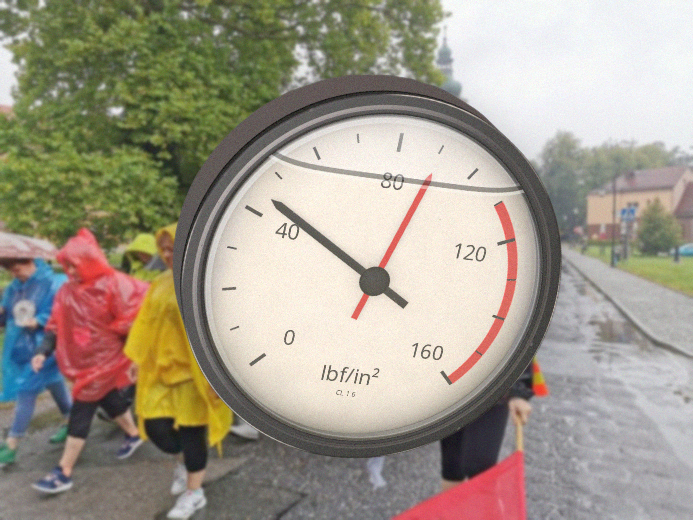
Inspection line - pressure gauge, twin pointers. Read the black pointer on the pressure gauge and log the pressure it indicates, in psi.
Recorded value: 45 psi
